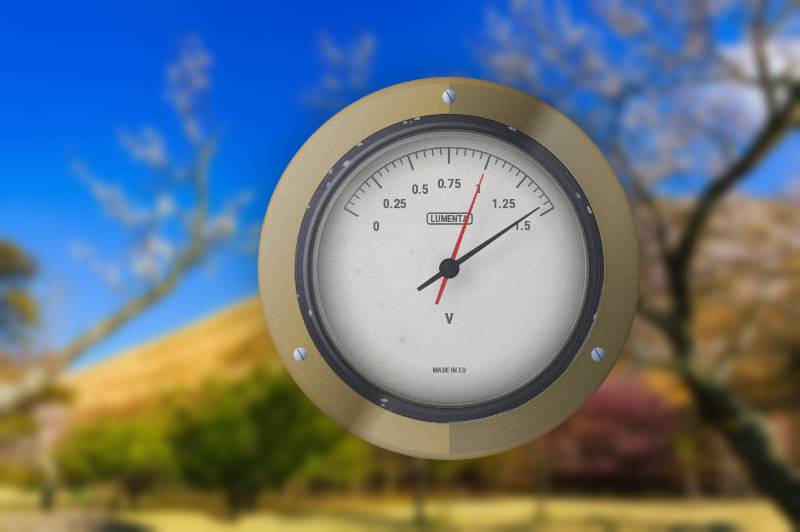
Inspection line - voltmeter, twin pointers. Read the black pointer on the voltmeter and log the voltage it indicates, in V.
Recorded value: 1.45 V
